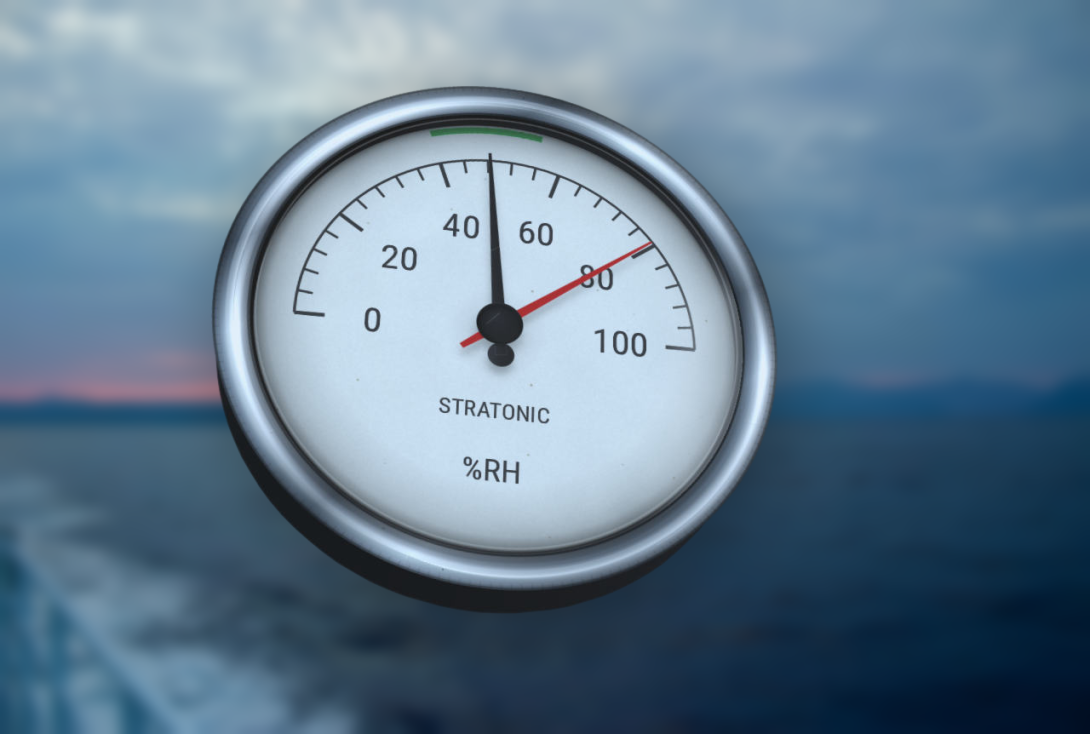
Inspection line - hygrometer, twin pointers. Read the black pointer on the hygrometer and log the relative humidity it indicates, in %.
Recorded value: 48 %
